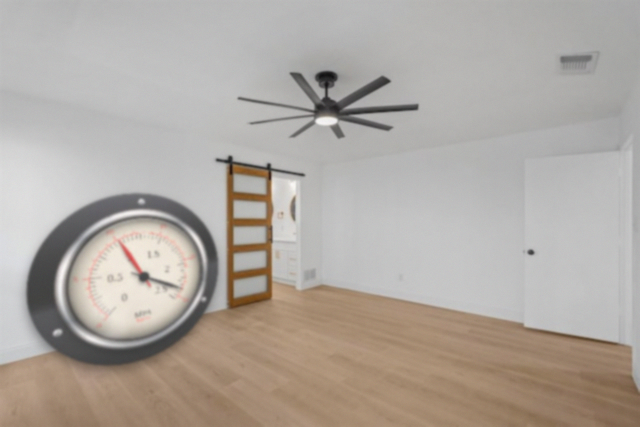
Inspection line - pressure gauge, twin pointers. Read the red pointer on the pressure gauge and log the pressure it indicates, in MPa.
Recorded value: 1 MPa
